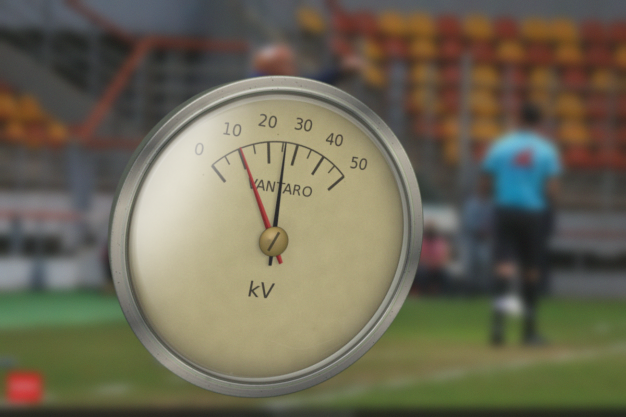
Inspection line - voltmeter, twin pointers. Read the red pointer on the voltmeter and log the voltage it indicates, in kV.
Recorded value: 10 kV
